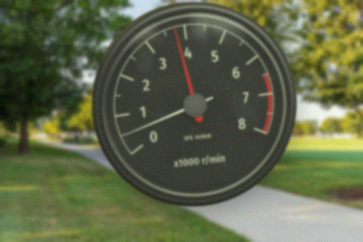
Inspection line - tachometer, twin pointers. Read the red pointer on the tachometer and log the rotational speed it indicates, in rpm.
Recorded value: 3750 rpm
